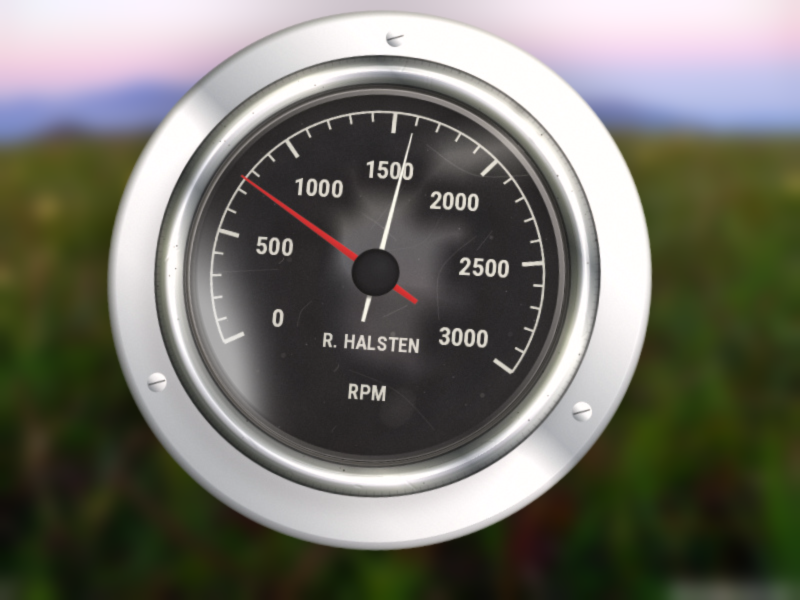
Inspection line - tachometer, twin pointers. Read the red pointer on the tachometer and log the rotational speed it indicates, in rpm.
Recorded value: 750 rpm
